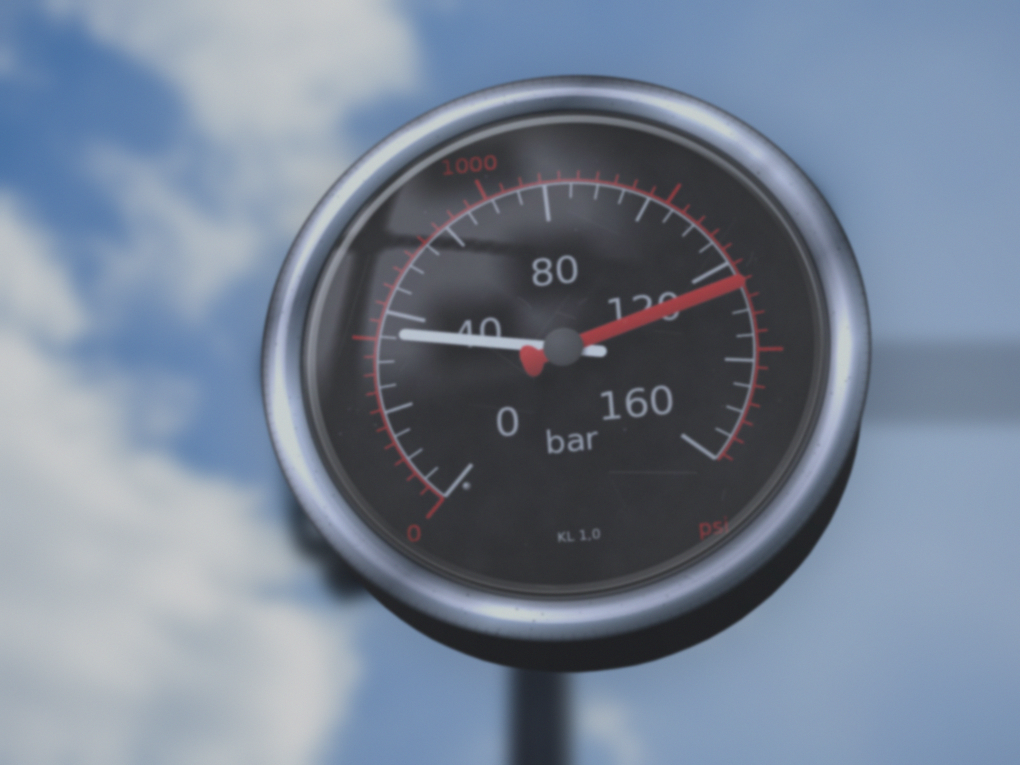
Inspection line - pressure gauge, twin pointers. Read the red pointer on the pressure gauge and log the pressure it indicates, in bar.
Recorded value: 125 bar
